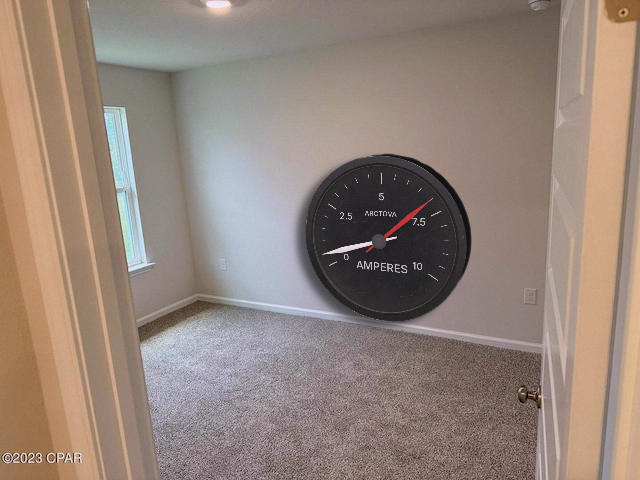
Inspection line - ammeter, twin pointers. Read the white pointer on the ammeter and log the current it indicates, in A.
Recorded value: 0.5 A
